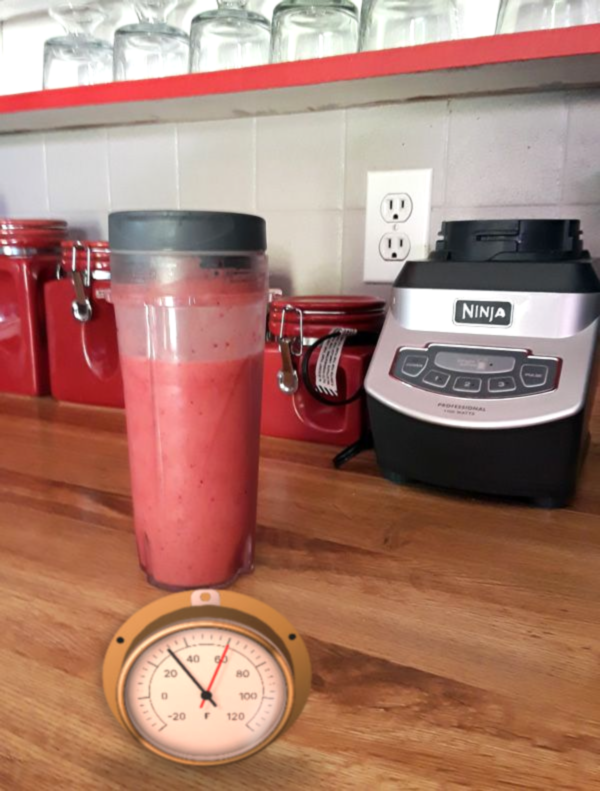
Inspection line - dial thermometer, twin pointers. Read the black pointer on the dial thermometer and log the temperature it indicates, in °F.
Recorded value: 32 °F
